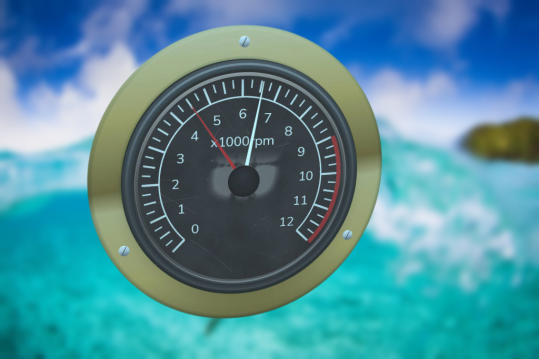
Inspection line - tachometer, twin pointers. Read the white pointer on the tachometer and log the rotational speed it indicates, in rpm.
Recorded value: 6500 rpm
